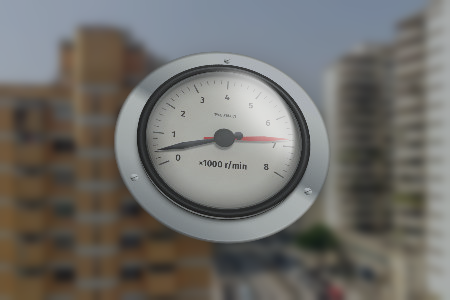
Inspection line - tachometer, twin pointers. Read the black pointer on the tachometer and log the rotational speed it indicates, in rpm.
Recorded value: 400 rpm
